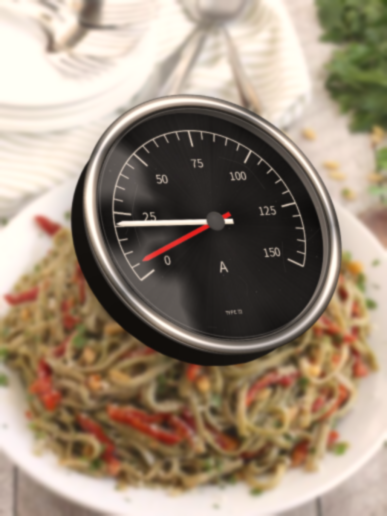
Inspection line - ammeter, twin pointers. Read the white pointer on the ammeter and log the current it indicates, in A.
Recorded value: 20 A
